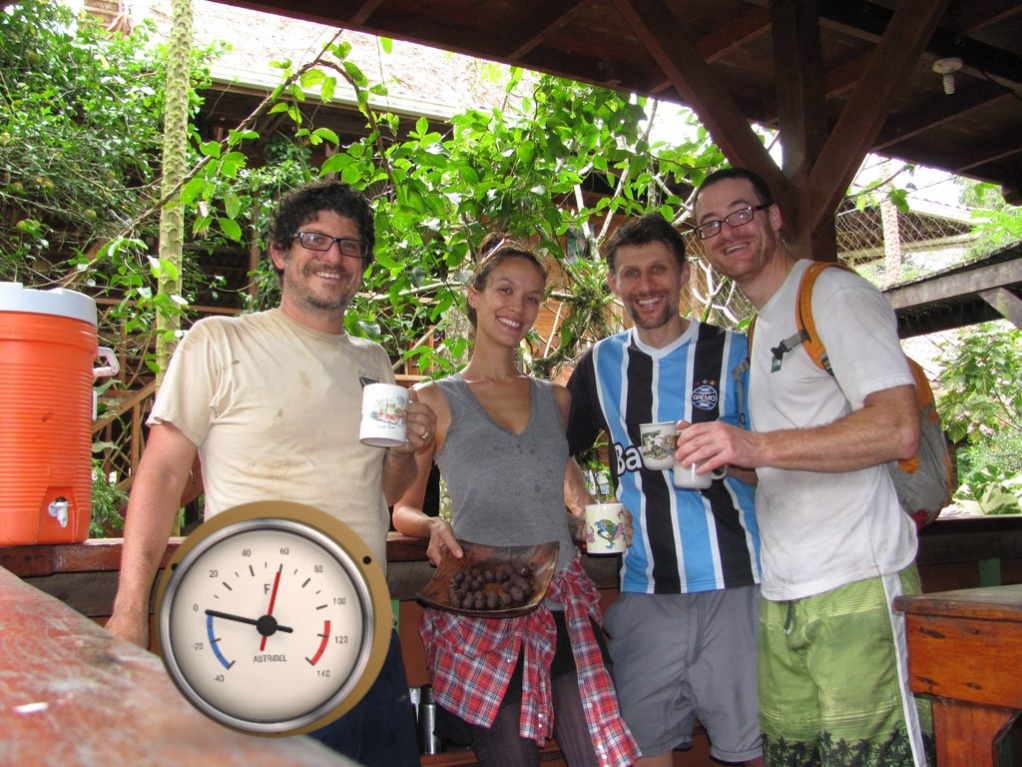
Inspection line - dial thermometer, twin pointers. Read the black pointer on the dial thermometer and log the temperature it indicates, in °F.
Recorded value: 0 °F
